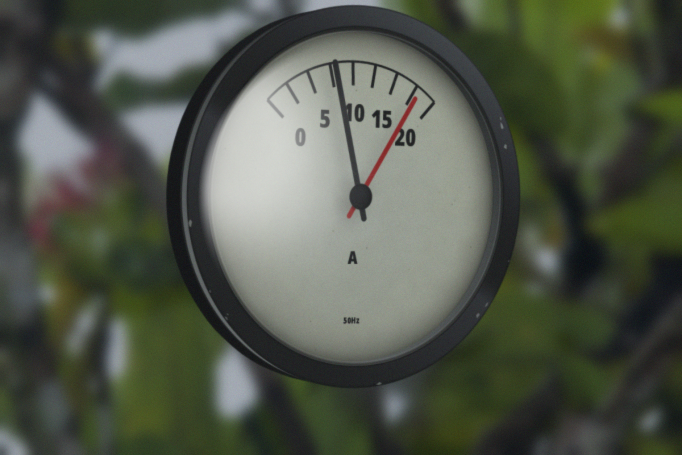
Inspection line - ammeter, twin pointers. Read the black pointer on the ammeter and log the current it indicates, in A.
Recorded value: 7.5 A
